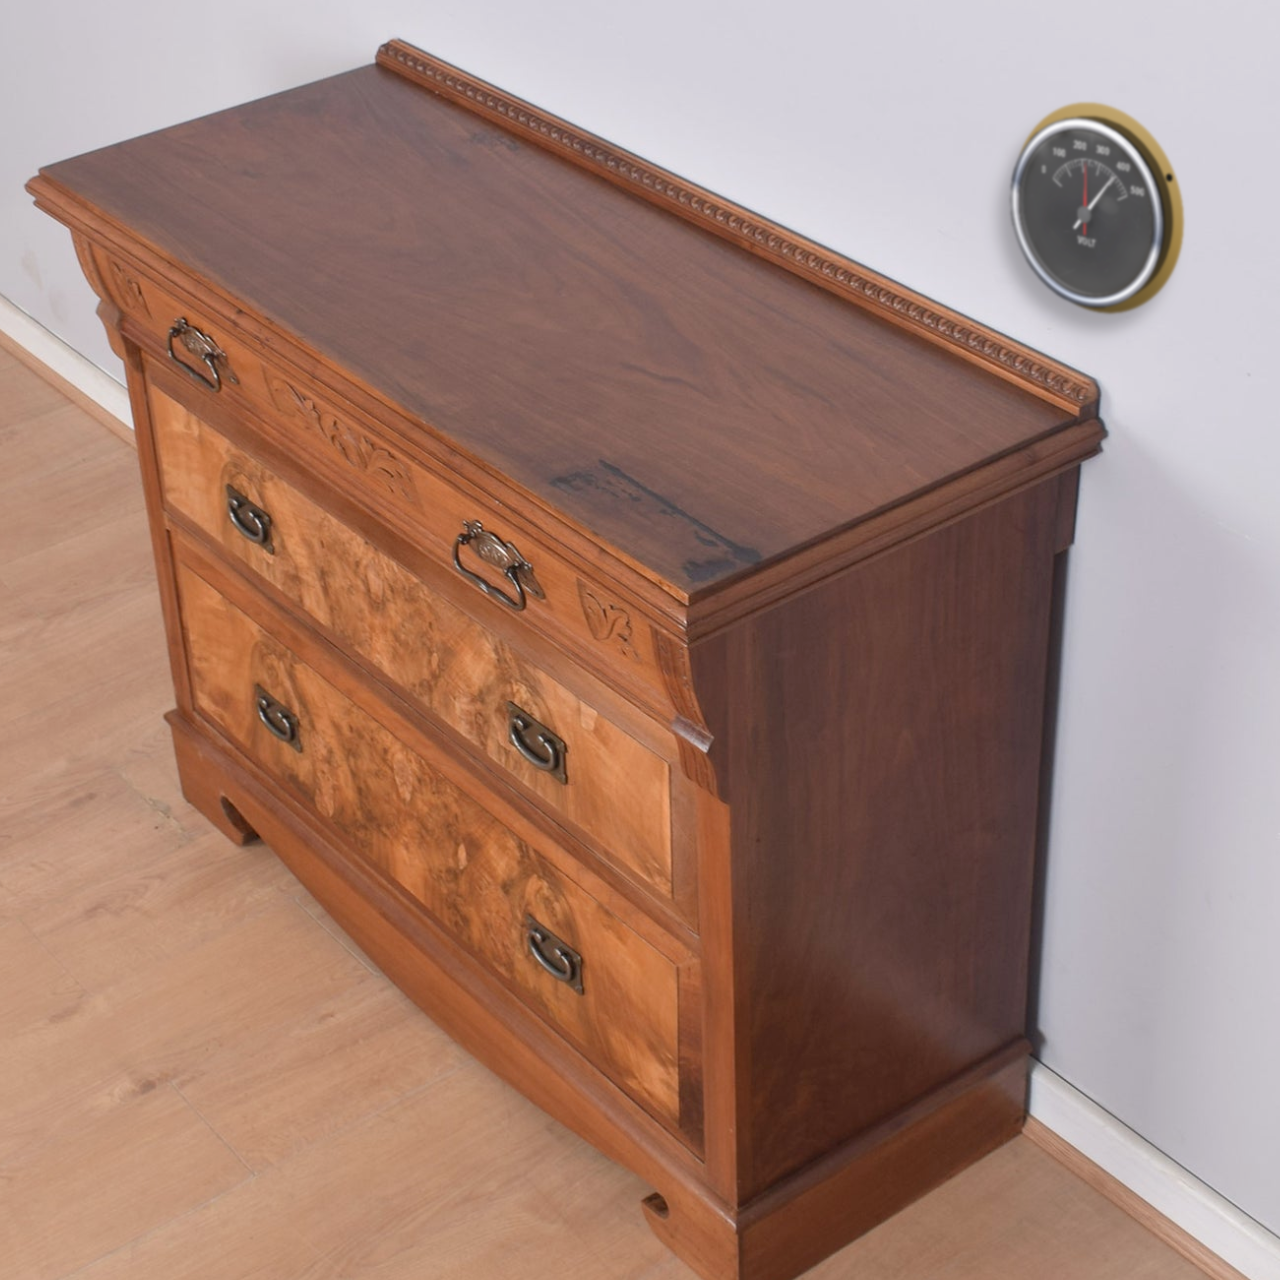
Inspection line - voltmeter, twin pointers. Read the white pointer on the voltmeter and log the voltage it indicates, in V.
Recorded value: 400 V
